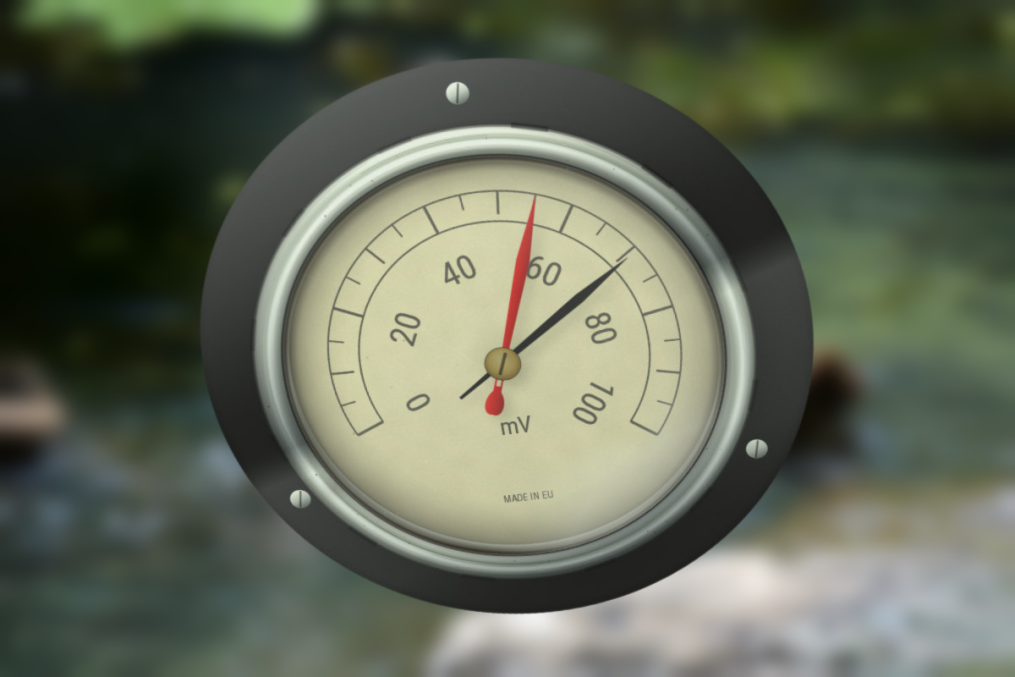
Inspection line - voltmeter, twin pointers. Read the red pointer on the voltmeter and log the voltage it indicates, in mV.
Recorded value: 55 mV
